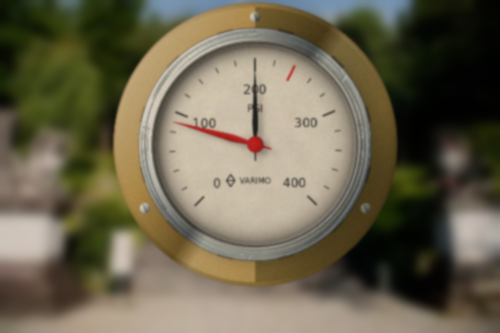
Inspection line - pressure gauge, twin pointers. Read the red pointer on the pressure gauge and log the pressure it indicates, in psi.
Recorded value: 90 psi
